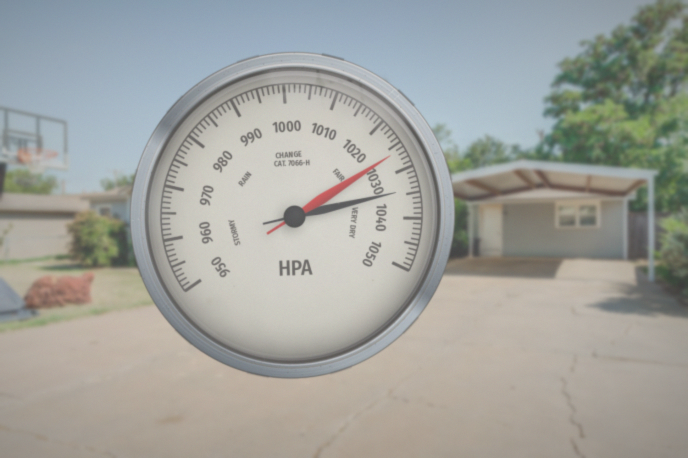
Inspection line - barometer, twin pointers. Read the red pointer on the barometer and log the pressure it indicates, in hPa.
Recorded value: 1026 hPa
